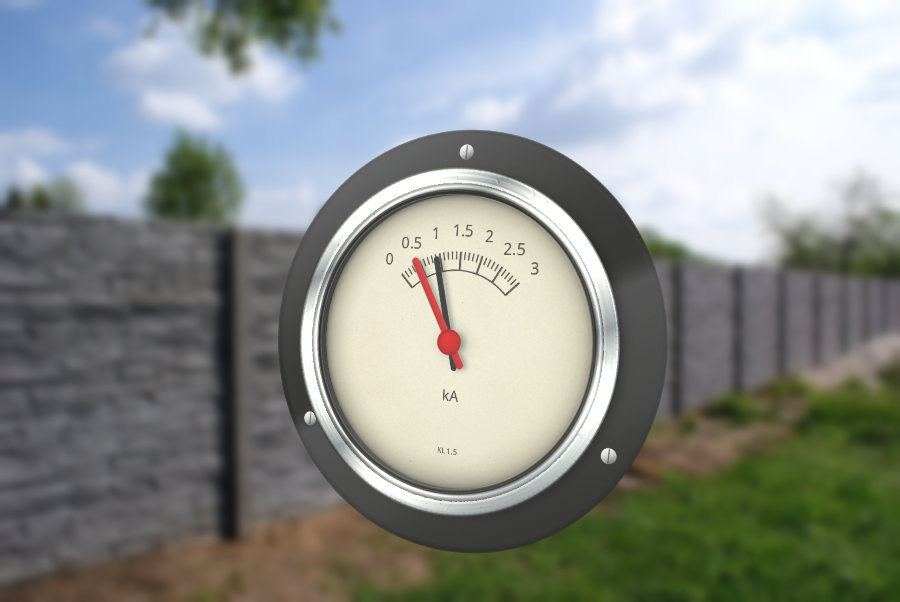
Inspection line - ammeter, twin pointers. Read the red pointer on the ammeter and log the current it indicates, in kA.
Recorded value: 0.5 kA
